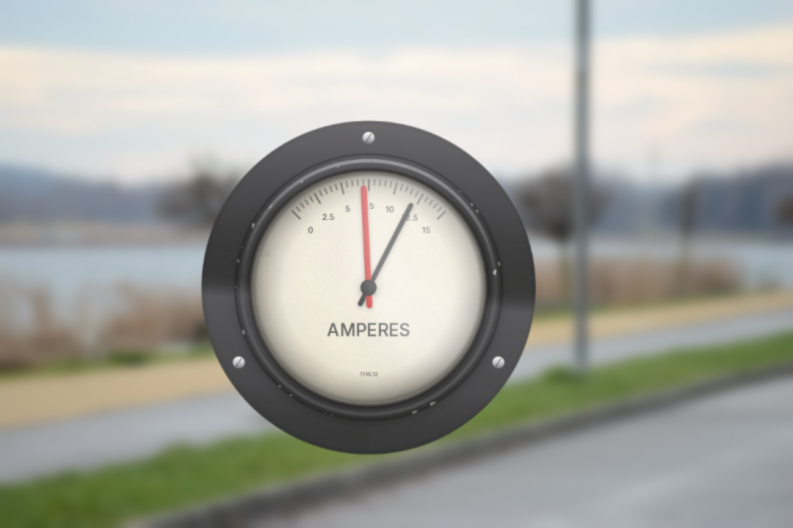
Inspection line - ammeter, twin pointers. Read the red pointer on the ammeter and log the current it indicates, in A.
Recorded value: 7 A
